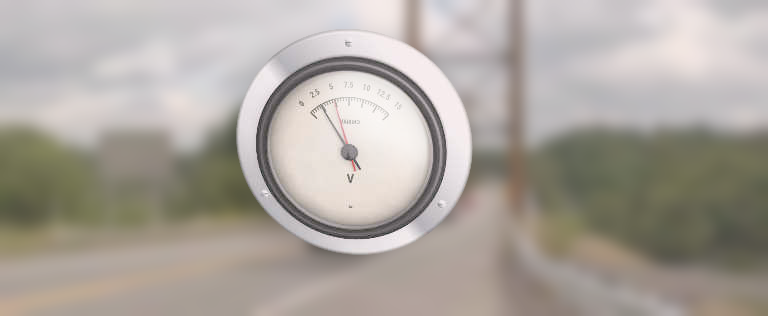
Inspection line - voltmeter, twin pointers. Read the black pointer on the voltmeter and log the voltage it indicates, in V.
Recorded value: 2.5 V
